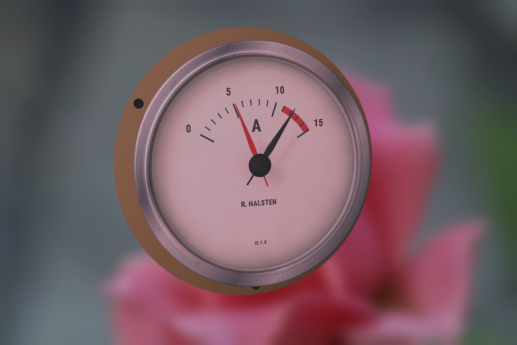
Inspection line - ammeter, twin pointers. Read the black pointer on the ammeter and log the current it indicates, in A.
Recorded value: 12 A
